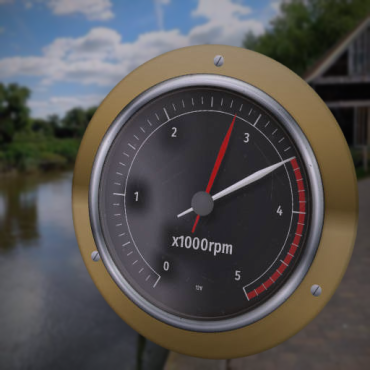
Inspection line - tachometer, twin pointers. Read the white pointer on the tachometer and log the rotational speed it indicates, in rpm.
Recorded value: 3500 rpm
